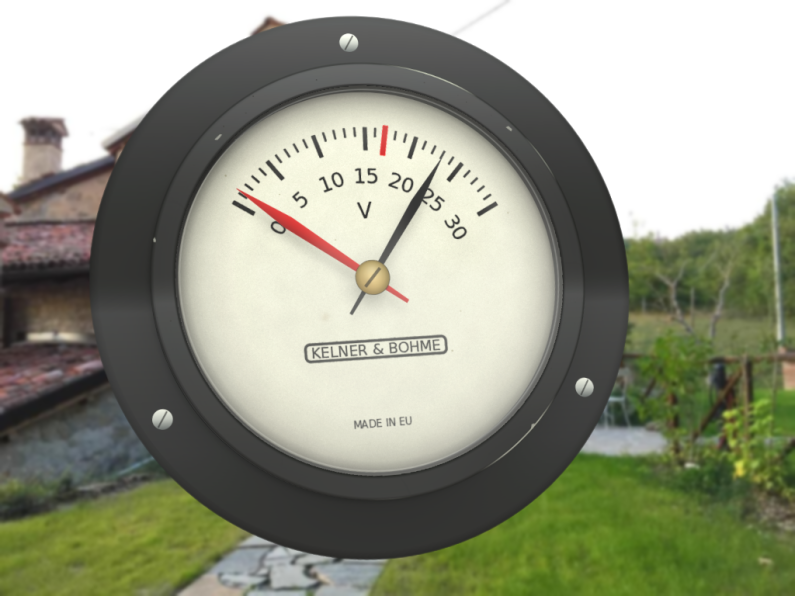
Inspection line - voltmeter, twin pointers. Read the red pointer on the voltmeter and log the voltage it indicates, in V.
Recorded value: 1 V
